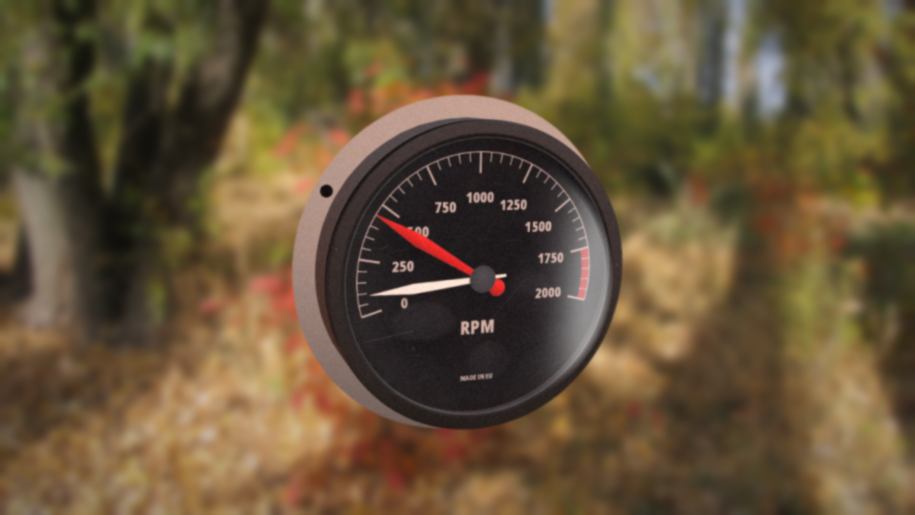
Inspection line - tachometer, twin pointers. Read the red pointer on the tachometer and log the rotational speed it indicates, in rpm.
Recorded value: 450 rpm
